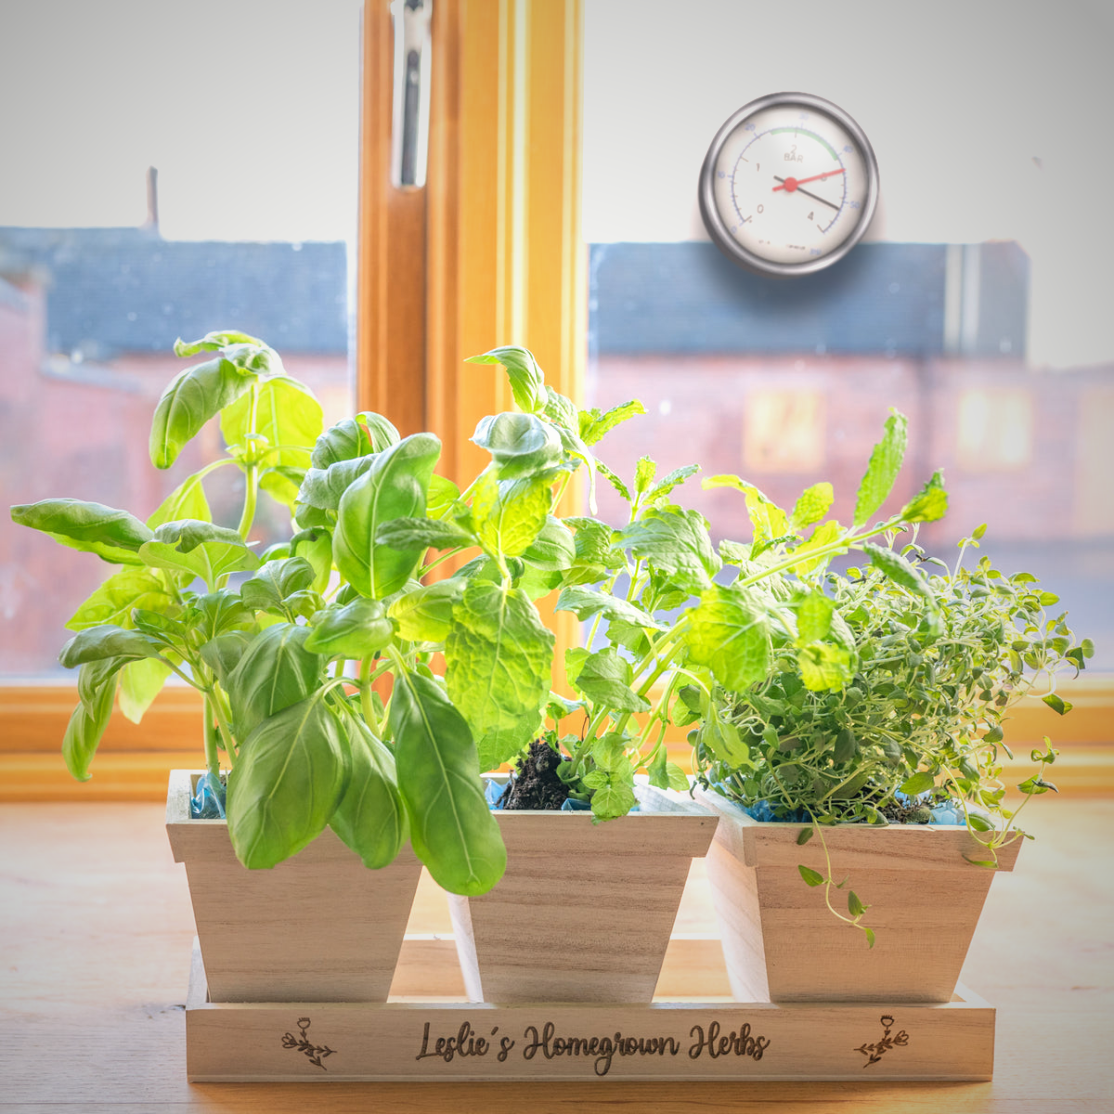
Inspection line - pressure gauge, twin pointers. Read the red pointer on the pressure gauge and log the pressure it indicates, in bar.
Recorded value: 3 bar
